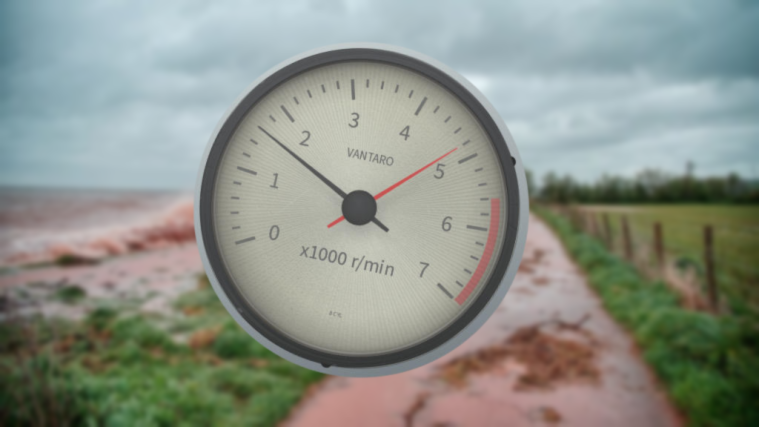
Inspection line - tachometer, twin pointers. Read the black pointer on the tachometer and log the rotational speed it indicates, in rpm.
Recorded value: 1600 rpm
